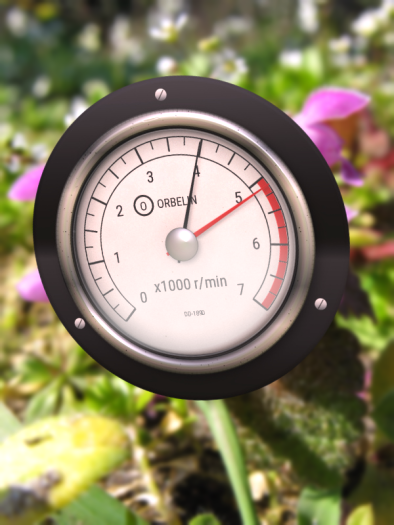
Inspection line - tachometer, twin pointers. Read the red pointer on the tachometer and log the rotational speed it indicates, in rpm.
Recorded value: 5125 rpm
